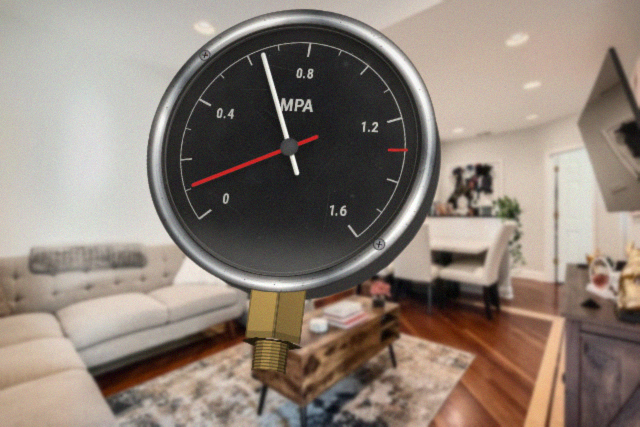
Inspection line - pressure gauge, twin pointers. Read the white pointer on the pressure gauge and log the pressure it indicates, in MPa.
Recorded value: 0.65 MPa
